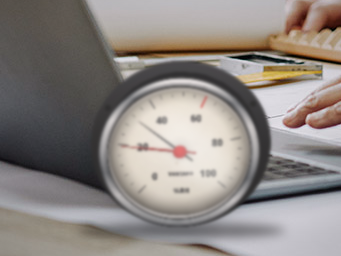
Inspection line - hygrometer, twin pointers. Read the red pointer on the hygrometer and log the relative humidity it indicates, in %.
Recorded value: 20 %
